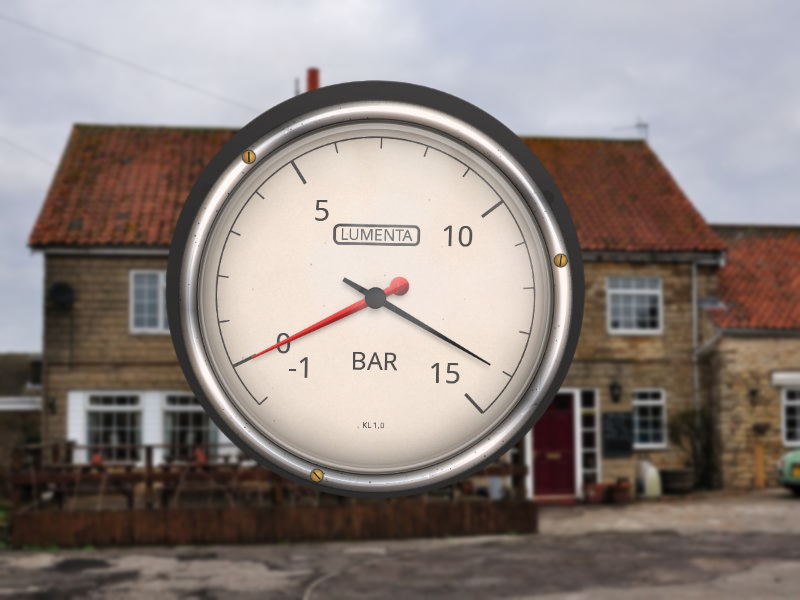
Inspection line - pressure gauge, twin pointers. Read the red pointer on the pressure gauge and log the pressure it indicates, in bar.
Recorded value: 0 bar
